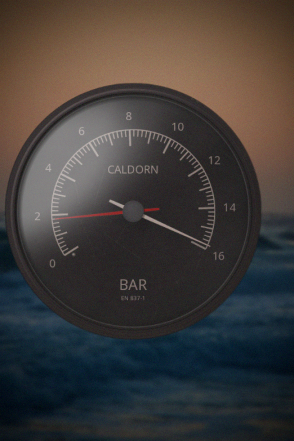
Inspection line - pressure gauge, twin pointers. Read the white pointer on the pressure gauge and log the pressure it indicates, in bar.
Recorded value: 15.8 bar
